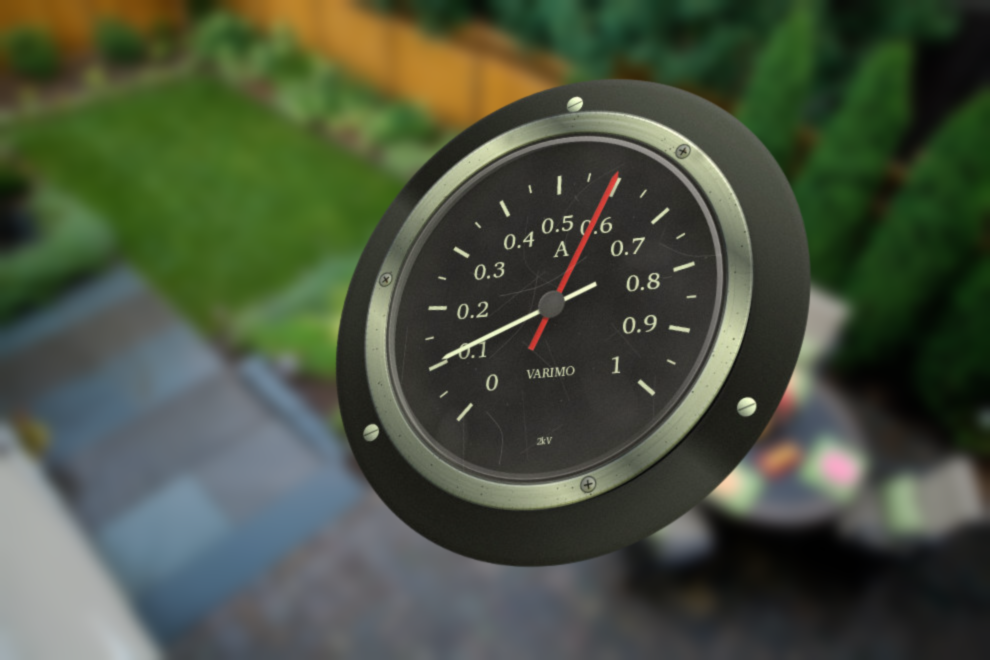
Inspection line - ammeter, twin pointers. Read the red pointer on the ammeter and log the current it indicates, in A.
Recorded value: 0.6 A
